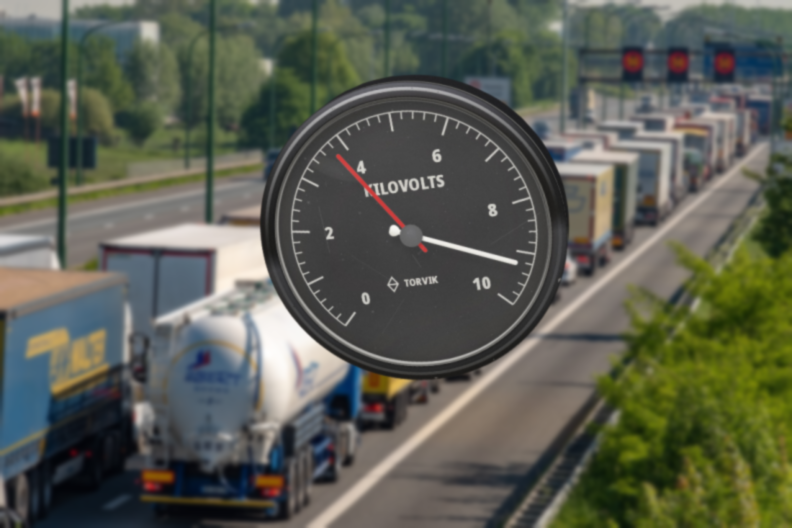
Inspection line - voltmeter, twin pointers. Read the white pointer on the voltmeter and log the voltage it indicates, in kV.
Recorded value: 9.2 kV
